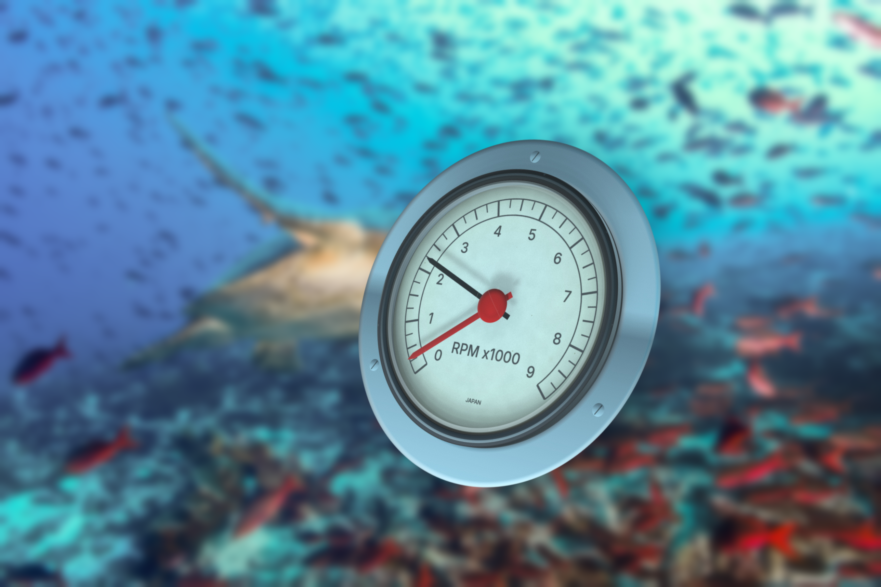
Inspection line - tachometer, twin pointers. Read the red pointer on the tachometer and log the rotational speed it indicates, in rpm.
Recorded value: 250 rpm
